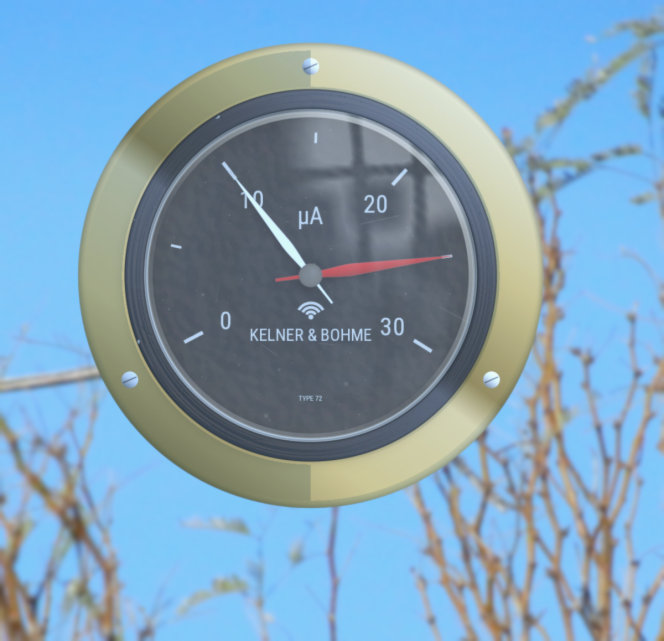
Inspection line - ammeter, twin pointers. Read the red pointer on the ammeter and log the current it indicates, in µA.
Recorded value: 25 µA
